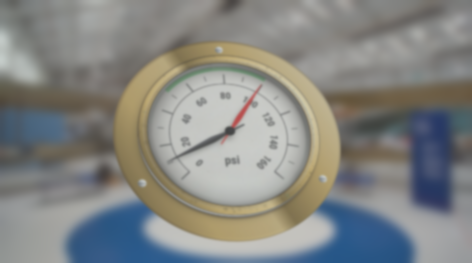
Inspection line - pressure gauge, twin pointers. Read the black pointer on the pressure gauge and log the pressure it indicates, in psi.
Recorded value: 10 psi
